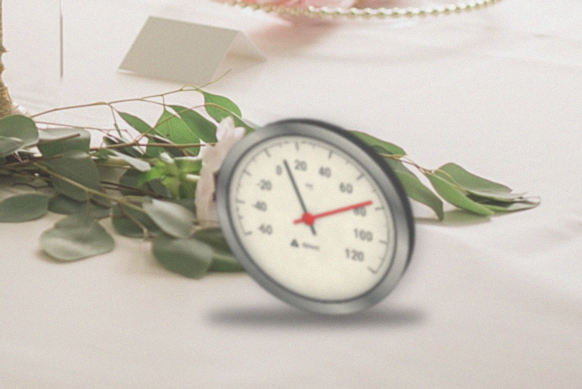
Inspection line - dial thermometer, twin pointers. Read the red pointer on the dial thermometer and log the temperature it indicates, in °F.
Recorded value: 75 °F
